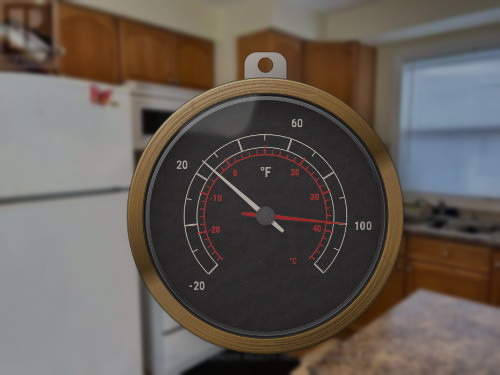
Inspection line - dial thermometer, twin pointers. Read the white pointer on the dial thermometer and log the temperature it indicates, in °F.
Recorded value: 25 °F
